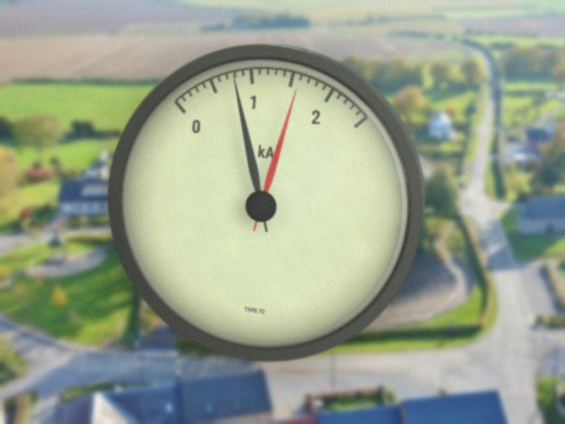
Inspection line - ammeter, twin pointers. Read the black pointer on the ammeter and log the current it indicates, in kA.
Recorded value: 0.8 kA
